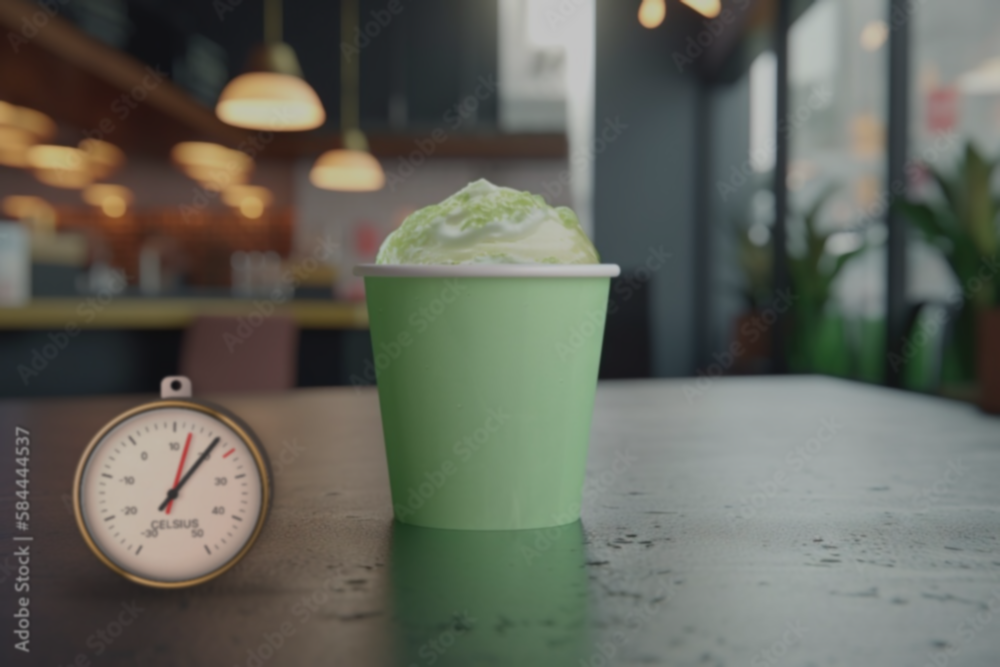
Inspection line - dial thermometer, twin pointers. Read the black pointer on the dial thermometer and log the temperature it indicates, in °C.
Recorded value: 20 °C
